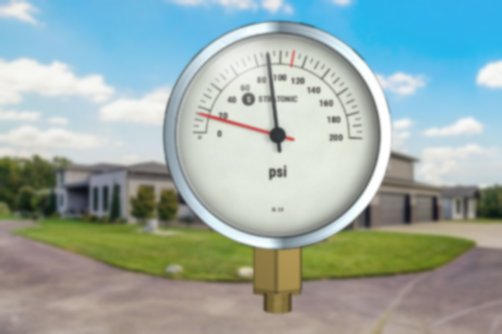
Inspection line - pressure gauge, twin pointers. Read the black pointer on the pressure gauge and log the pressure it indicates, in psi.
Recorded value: 90 psi
